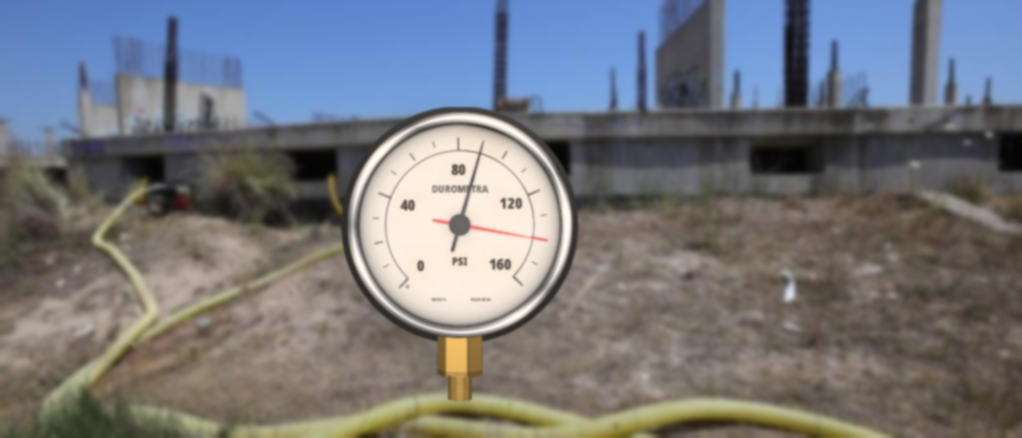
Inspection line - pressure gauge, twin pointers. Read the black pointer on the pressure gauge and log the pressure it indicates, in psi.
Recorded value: 90 psi
